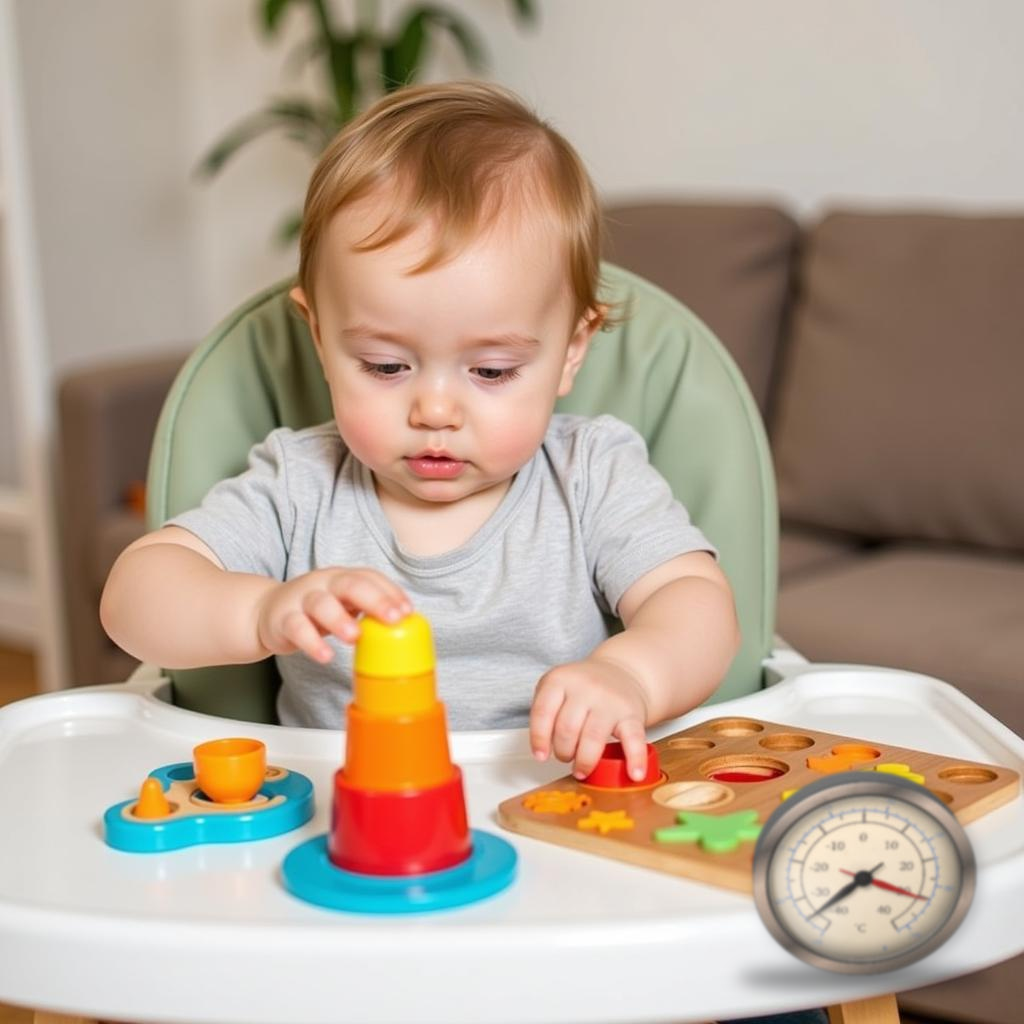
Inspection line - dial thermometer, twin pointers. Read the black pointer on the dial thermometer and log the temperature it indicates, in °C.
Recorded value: -35 °C
